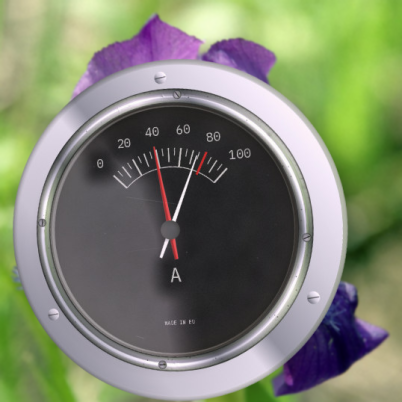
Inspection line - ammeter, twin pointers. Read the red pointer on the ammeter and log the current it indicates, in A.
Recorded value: 40 A
